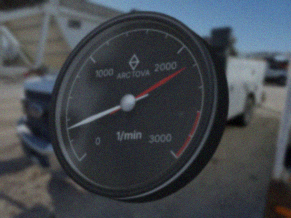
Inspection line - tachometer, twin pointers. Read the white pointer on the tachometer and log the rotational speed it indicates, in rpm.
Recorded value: 300 rpm
